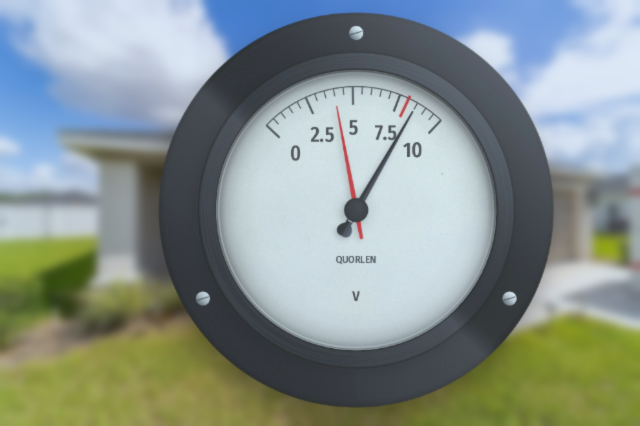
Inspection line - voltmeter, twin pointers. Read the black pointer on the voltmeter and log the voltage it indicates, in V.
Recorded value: 8.5 V
